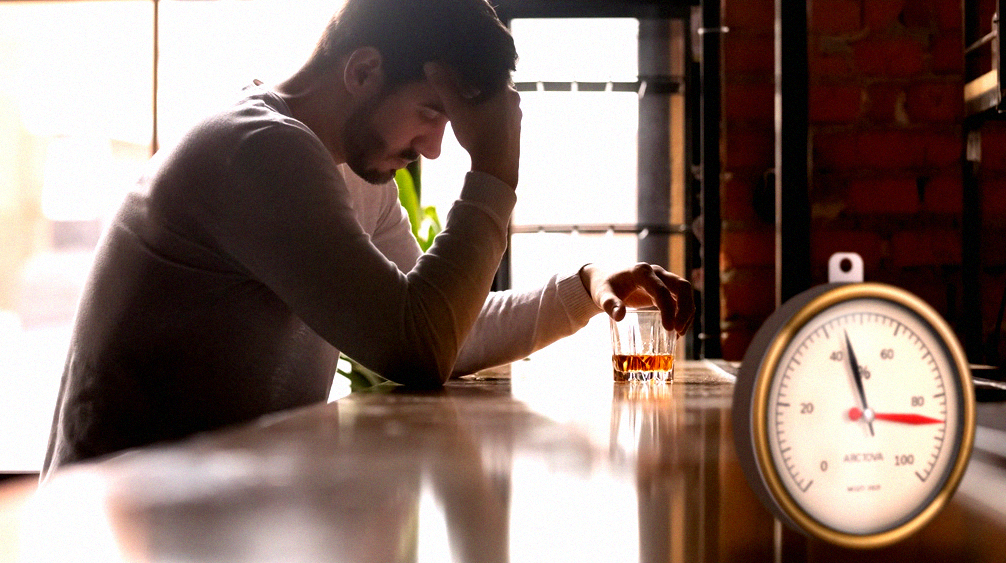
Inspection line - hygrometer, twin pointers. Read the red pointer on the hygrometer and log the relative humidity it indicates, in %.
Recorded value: 86 %
